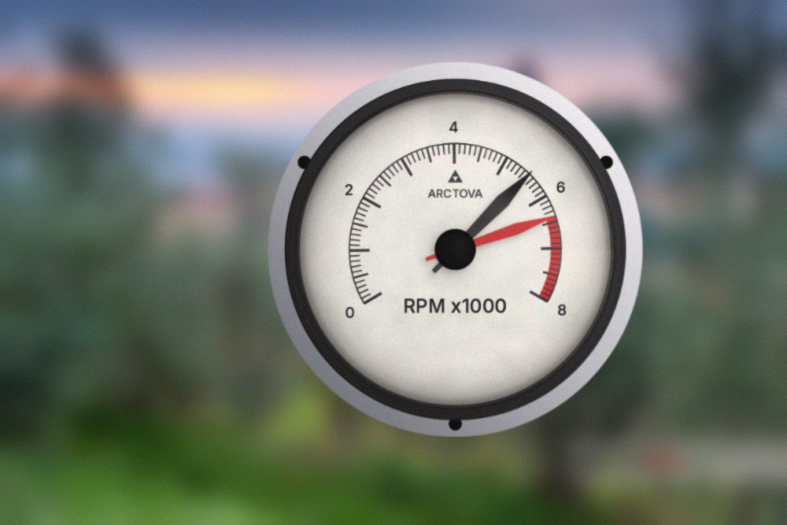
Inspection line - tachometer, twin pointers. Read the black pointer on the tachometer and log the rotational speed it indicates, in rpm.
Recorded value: 5500 rpm
